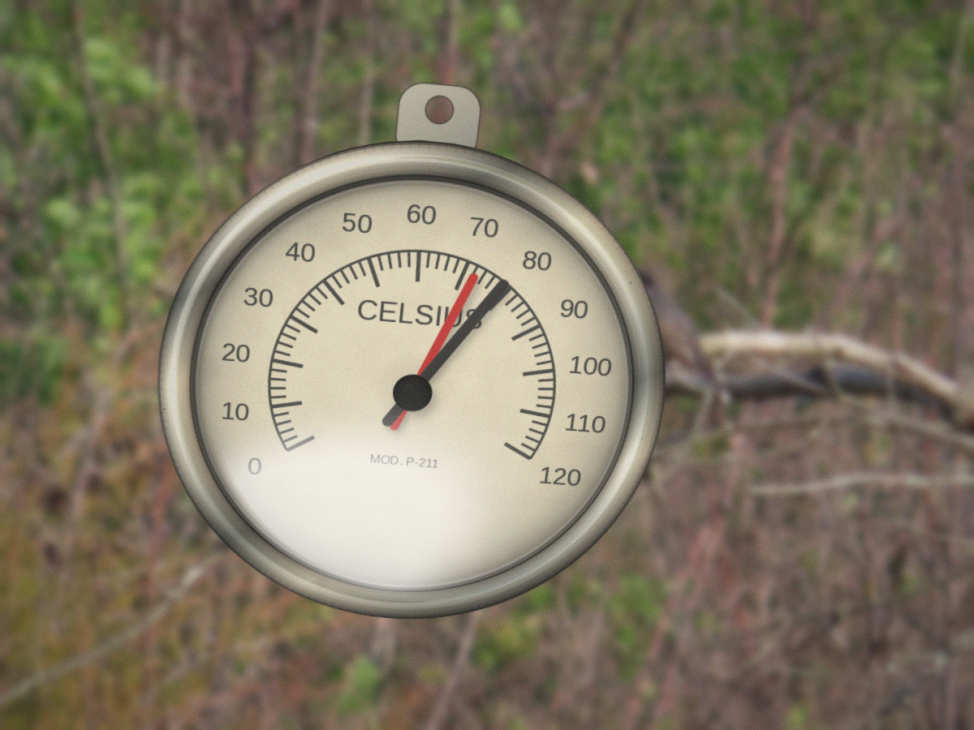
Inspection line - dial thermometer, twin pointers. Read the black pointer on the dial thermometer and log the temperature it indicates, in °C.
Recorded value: 78 °C
